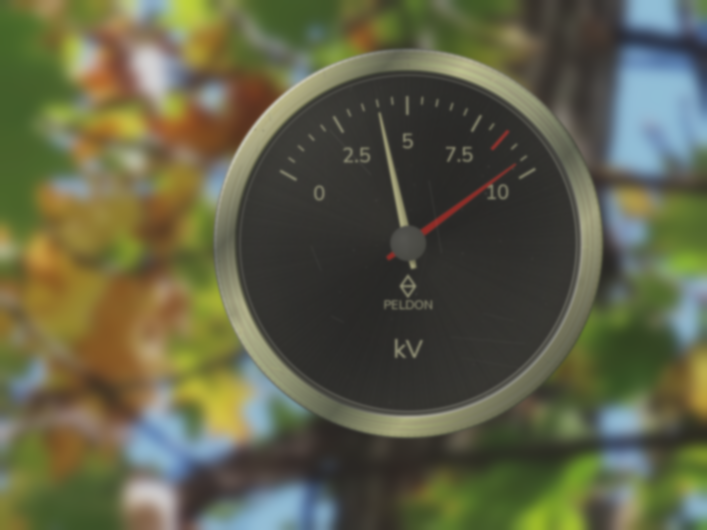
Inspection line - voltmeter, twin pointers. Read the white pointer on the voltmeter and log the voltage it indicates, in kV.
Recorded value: 4 kV
